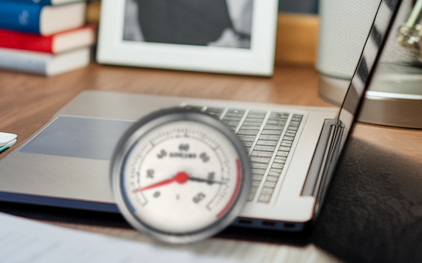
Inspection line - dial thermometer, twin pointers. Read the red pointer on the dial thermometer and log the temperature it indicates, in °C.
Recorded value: 10 °C
